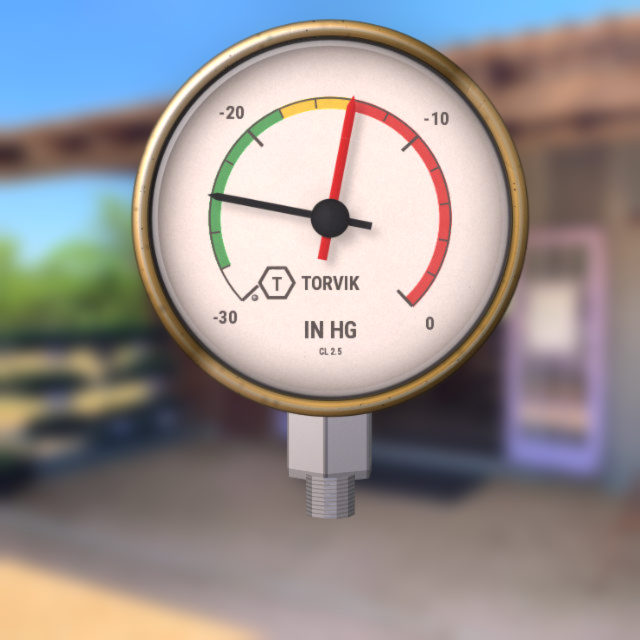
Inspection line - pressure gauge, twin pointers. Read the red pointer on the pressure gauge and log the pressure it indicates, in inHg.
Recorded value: -14 inHg
